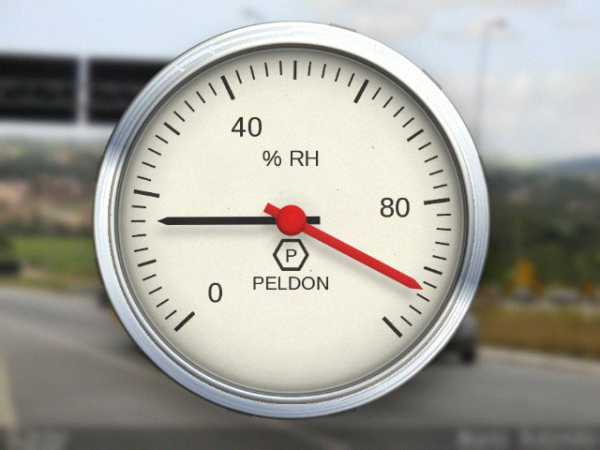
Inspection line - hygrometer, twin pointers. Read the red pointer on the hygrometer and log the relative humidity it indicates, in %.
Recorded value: 93 %
